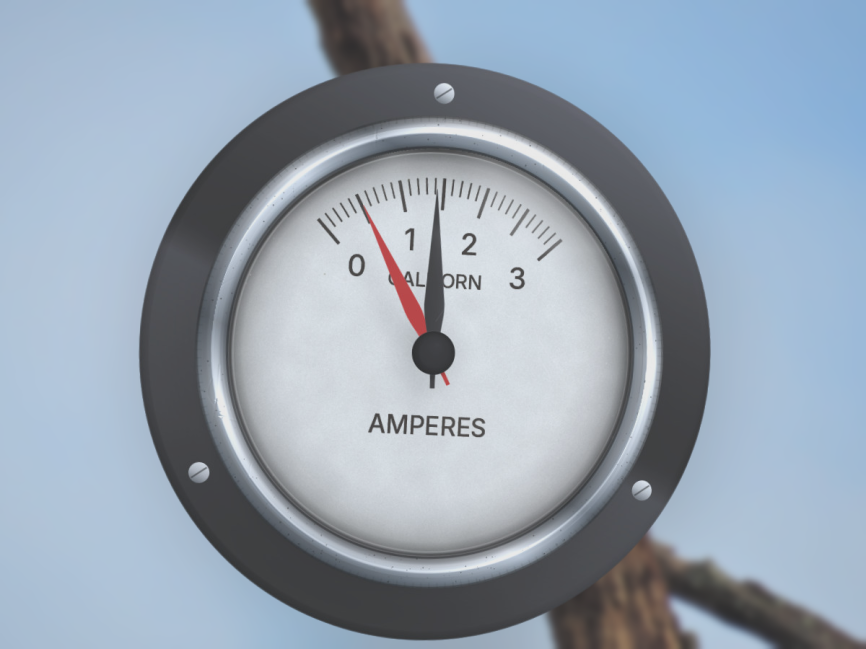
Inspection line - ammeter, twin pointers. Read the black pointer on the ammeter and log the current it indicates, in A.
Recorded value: 1.4 A
